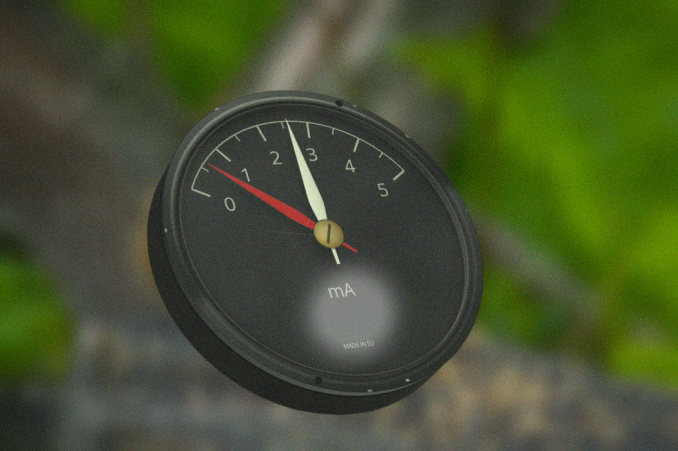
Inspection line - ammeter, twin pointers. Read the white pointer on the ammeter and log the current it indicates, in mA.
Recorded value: 2.5 mA
